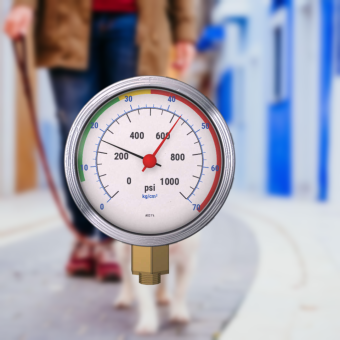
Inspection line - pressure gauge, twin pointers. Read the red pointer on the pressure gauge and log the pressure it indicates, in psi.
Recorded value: 625 psi
